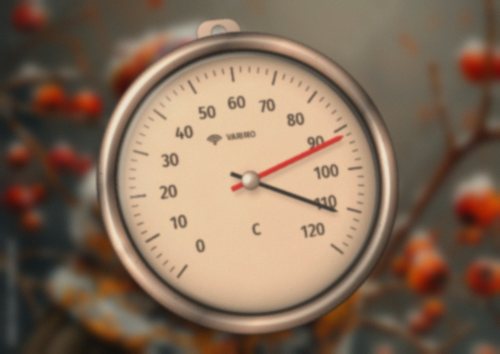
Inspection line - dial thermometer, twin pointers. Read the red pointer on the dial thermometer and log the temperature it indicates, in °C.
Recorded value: 92 °C
